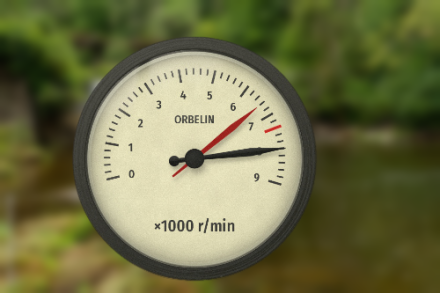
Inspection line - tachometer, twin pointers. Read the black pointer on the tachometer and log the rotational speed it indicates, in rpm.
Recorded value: 8000 rpm
